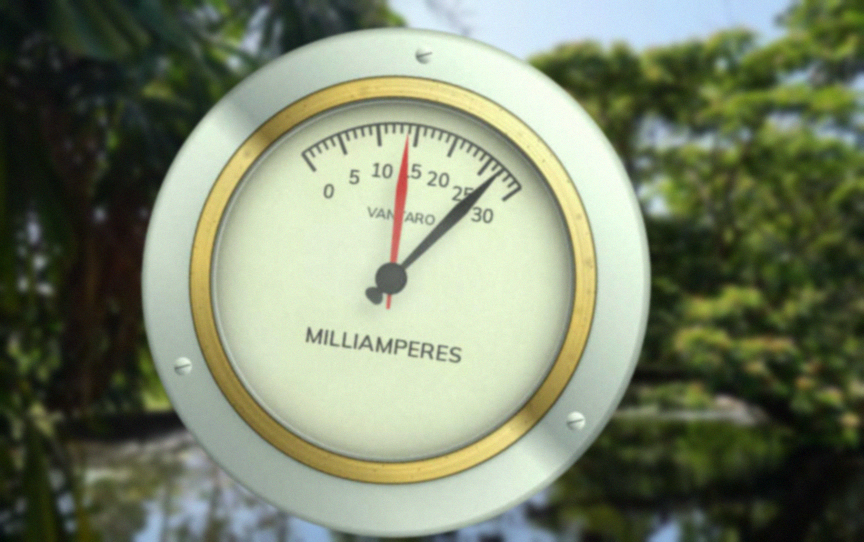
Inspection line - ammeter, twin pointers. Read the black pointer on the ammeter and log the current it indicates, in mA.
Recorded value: 27 mA
